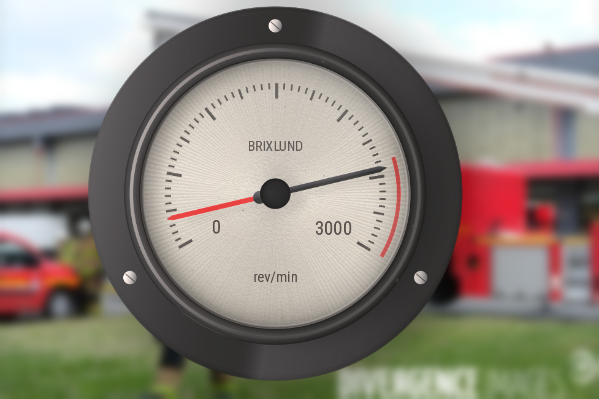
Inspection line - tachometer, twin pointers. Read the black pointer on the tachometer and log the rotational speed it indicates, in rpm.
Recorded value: 2450 rpm
